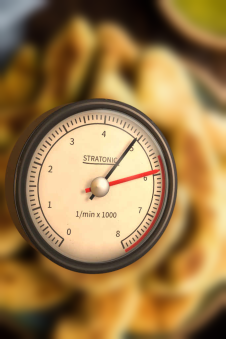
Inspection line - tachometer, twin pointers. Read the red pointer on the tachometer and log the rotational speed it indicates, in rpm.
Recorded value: 5900 rpm
